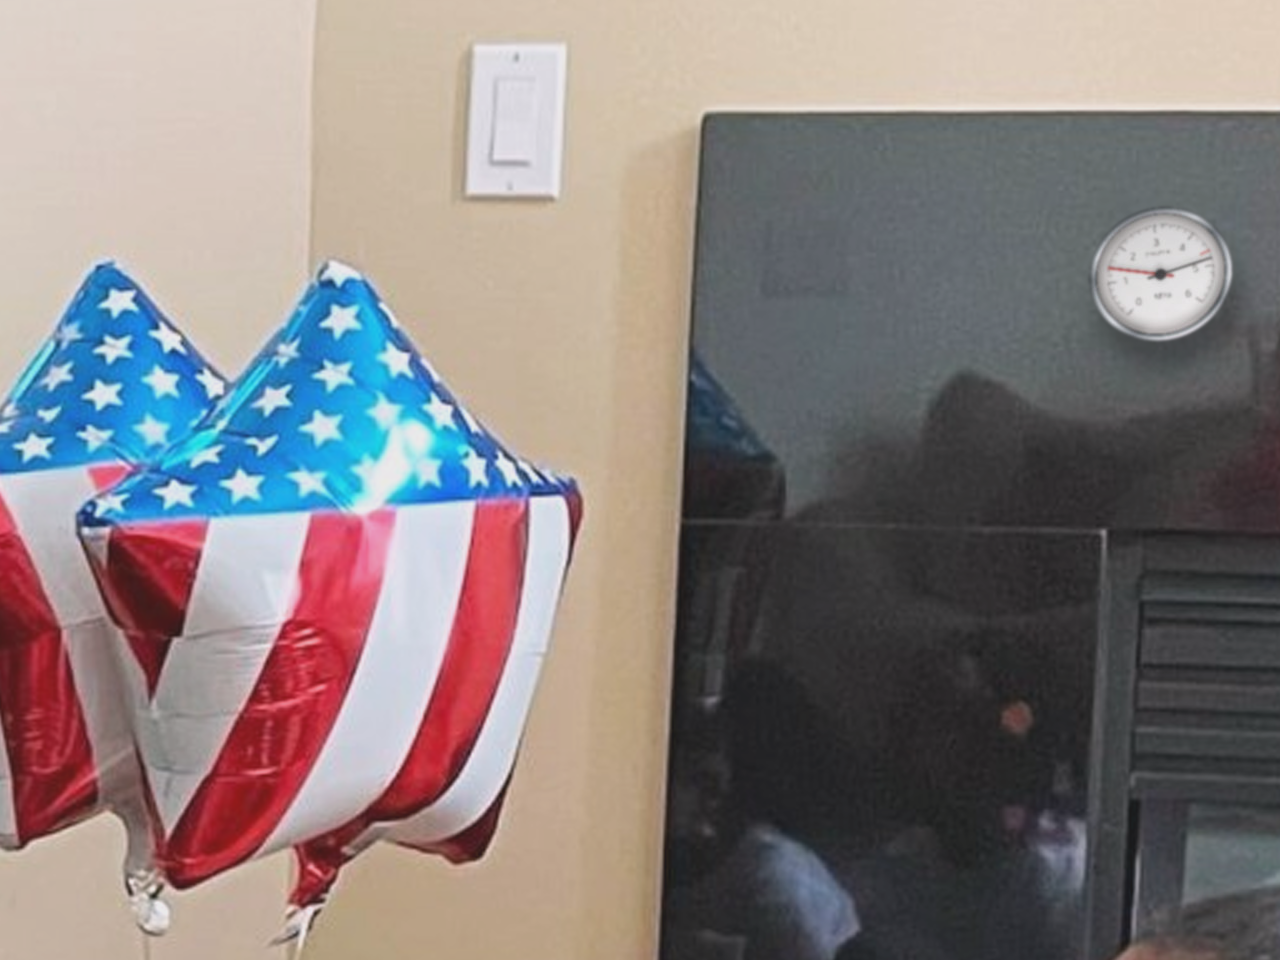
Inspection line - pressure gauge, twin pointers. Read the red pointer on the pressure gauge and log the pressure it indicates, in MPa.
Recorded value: 1.4 MPa
